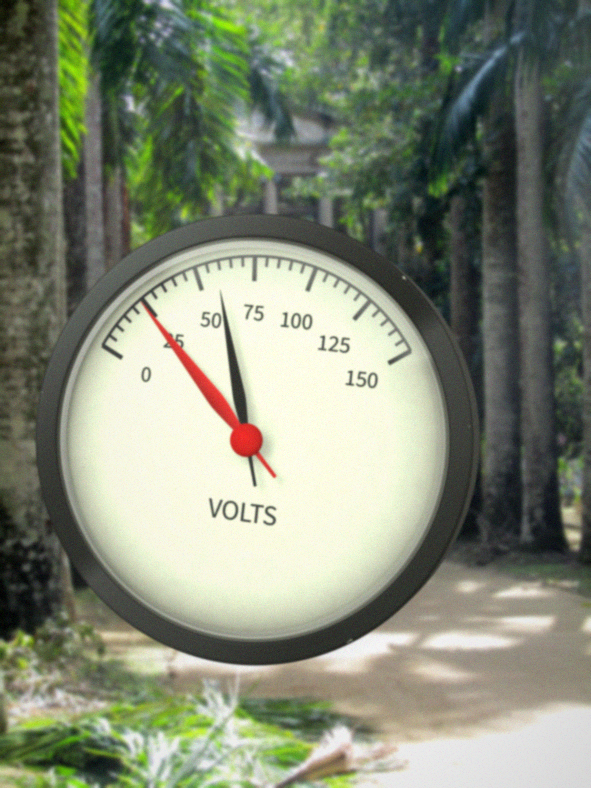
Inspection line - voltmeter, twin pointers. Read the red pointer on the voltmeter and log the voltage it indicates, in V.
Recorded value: 25 V
